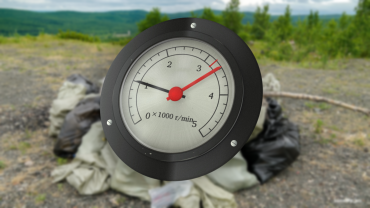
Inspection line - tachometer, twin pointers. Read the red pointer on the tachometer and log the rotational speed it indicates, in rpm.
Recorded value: 3400 rpm
